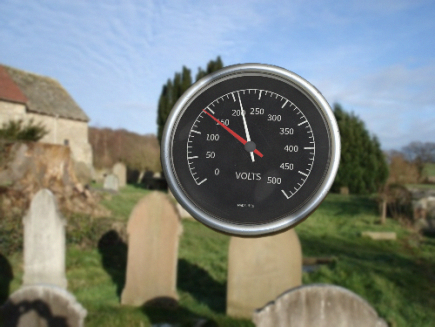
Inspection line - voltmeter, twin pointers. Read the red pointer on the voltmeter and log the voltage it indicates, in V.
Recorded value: 140 V
